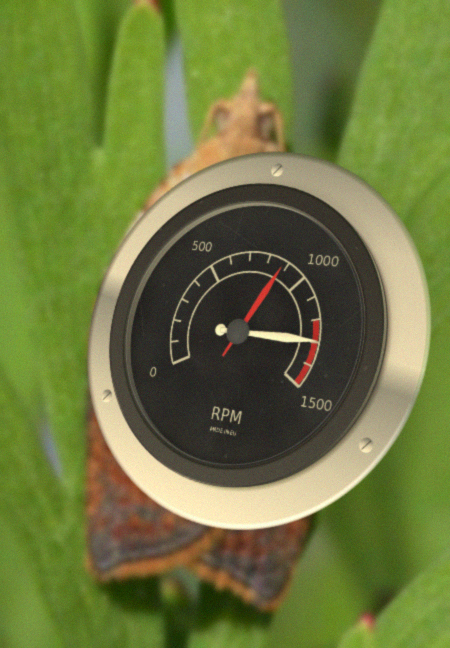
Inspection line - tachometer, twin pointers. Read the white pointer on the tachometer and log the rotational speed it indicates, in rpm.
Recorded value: 1300 rpm
